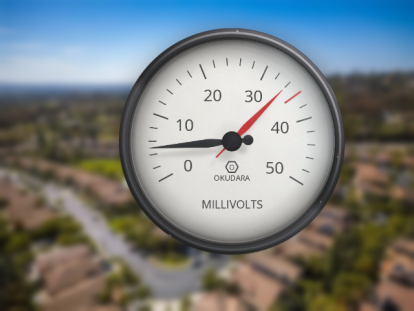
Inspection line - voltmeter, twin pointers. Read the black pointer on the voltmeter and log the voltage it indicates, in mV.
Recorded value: 5 mV
